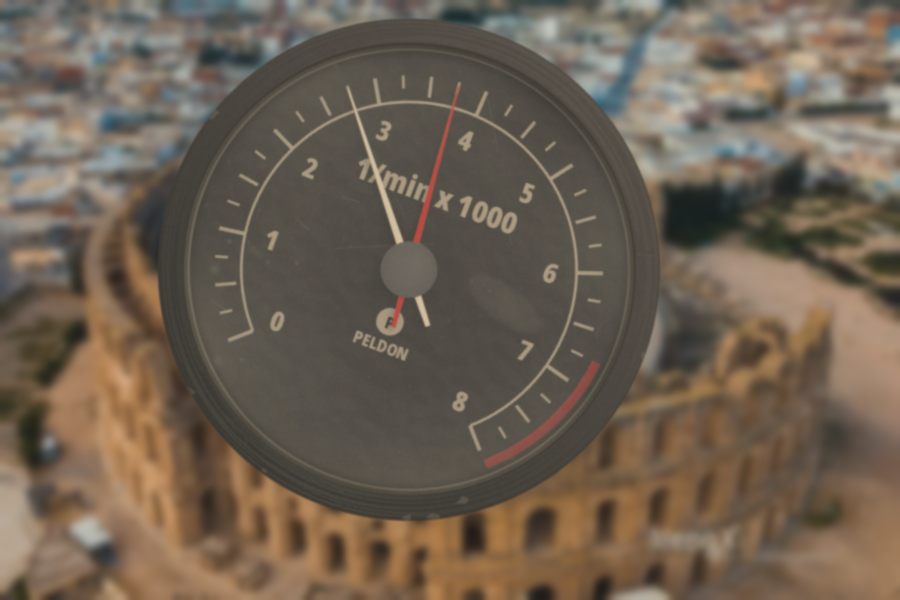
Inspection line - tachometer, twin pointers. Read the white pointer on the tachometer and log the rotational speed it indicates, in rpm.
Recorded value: 2750 rpm
